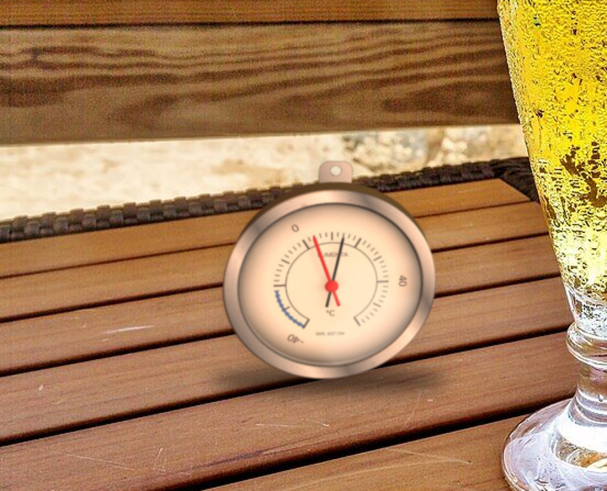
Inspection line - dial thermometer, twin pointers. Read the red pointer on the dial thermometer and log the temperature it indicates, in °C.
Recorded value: 4 °C
